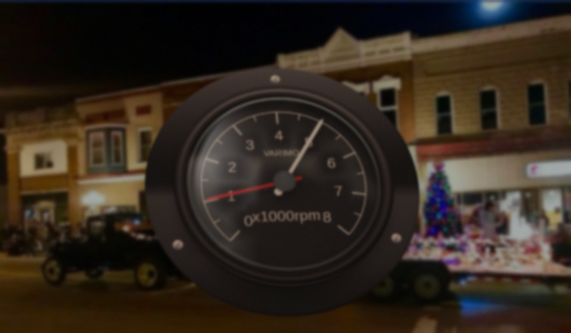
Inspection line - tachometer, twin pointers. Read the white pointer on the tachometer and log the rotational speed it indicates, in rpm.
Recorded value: 5000 rpm
